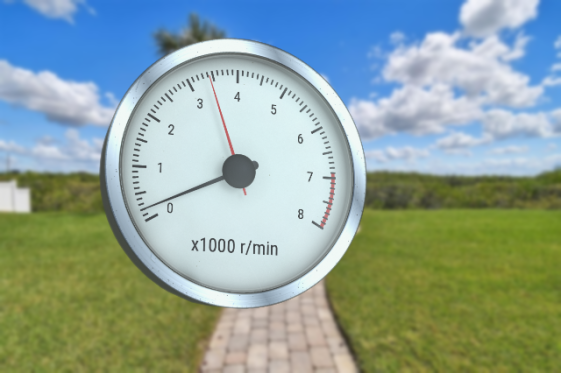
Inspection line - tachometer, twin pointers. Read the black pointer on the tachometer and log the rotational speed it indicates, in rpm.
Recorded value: 200 rpm
